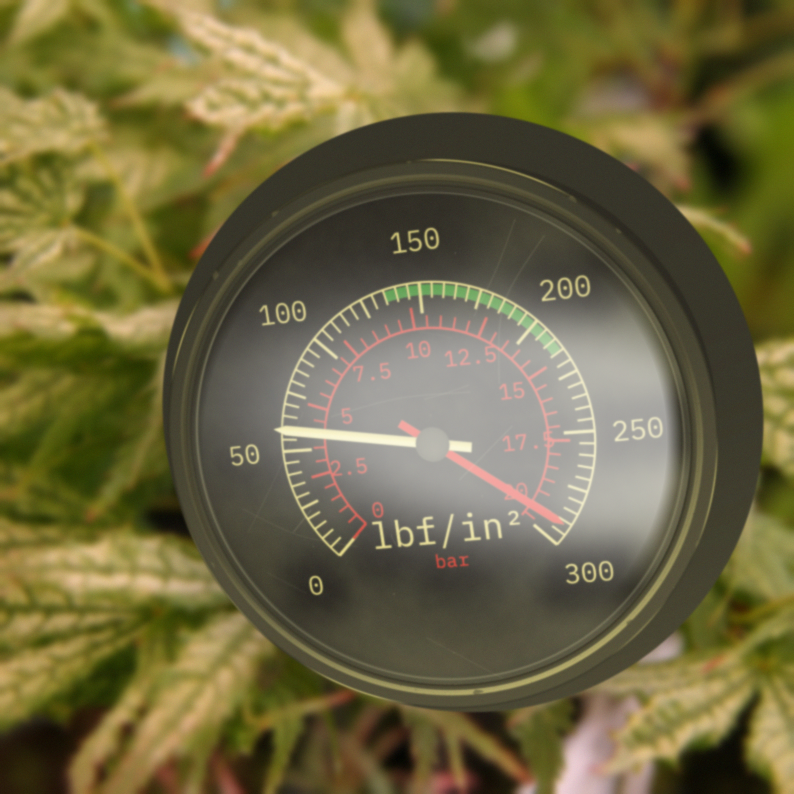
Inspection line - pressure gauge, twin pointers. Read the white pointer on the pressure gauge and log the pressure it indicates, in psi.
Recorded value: 60 psi
